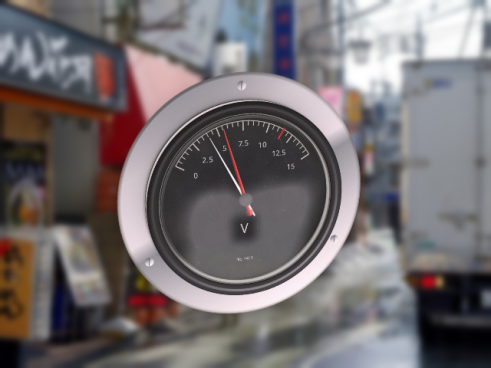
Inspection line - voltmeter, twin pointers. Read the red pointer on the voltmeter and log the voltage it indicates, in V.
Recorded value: 5.5 V
